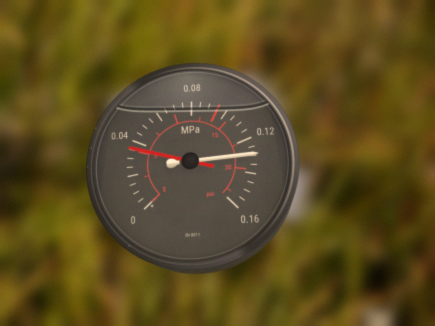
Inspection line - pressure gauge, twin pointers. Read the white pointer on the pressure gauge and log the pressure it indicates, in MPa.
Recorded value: 0.13 MPa
